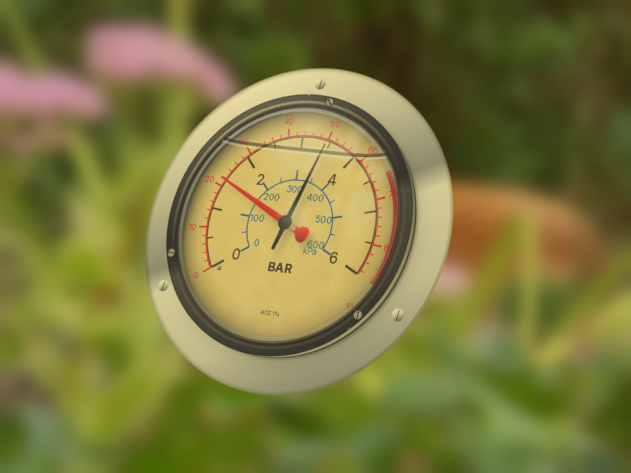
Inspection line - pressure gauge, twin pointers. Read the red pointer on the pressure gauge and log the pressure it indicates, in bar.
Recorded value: 1.5 bar
